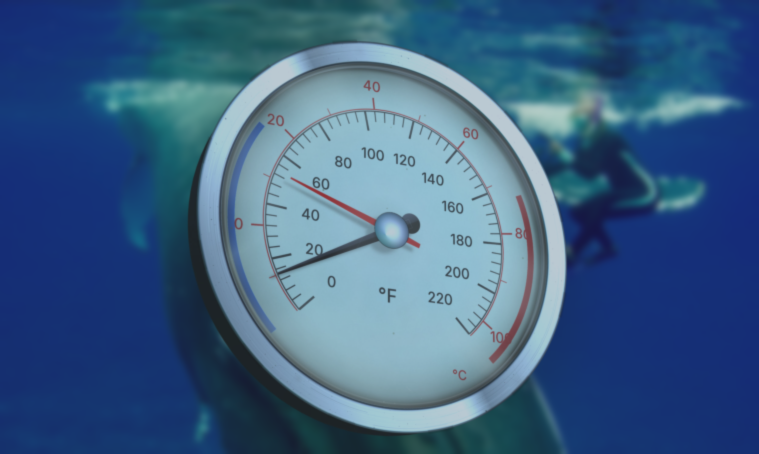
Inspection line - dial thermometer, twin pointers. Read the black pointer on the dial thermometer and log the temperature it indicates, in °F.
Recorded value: 14 °F
